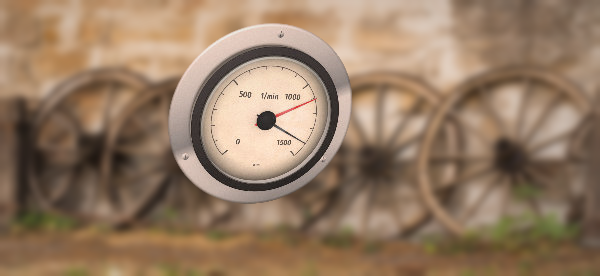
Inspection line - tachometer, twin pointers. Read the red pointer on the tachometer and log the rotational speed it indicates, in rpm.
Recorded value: 1100 rpm
